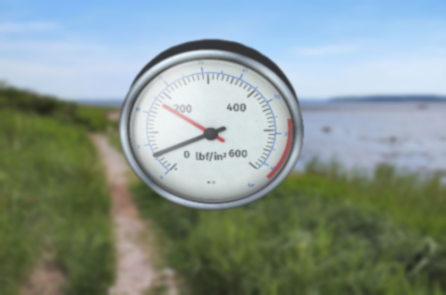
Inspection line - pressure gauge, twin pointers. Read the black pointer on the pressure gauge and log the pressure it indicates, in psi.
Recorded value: 50 psi
